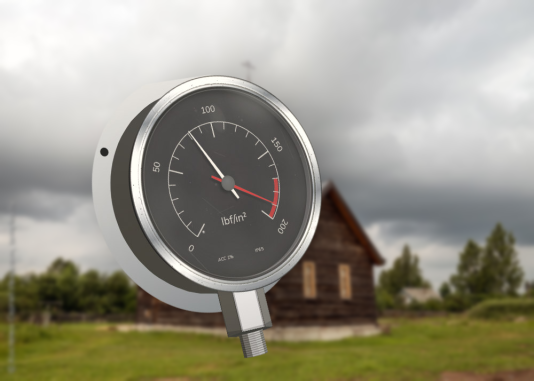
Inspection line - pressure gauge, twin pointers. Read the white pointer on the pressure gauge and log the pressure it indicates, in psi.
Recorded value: 80 psi
